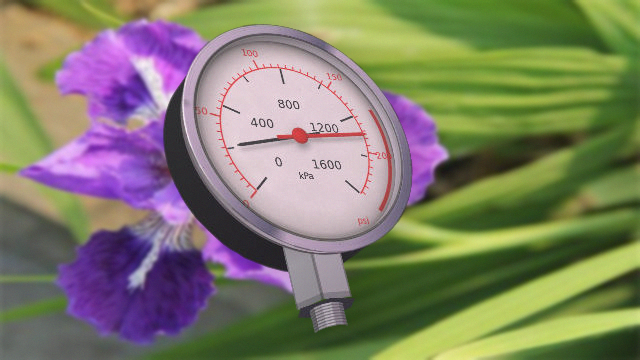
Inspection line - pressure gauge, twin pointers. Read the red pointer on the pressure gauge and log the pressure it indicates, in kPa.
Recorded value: 1300 kPa
